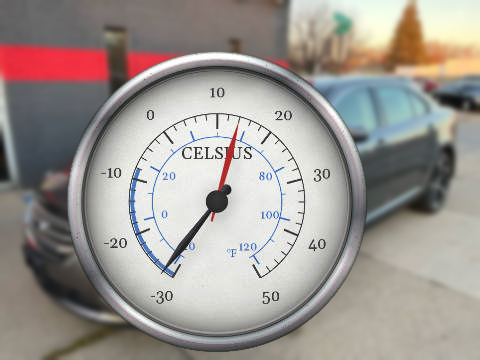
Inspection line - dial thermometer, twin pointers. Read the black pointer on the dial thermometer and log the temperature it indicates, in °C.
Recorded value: -28 °C
